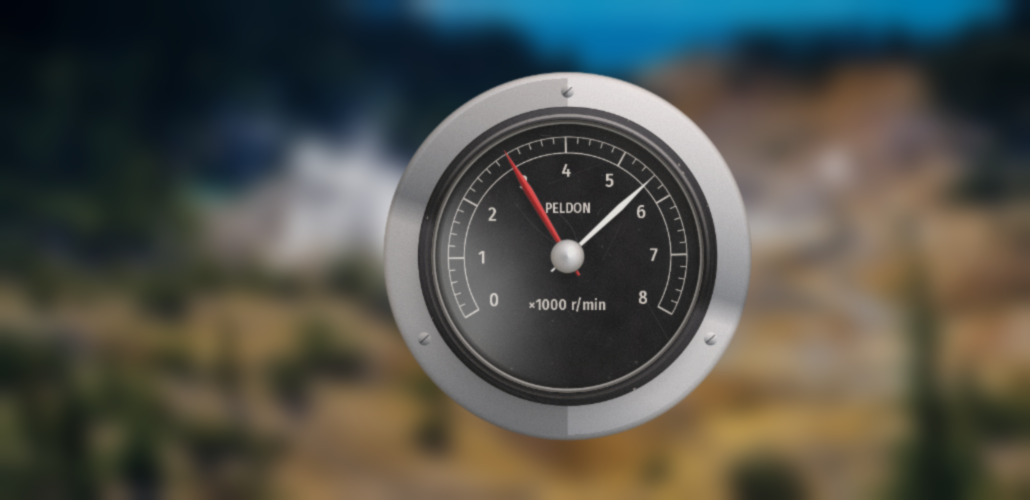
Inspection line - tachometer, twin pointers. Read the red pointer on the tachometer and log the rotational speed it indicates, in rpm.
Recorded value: 3000 rpm
